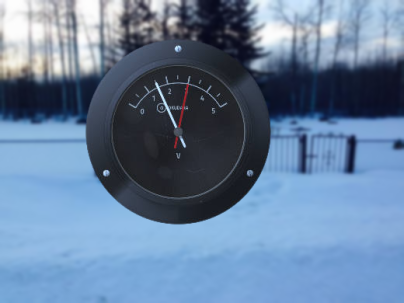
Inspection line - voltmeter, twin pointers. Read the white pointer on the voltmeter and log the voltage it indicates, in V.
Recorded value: 1.5 V
